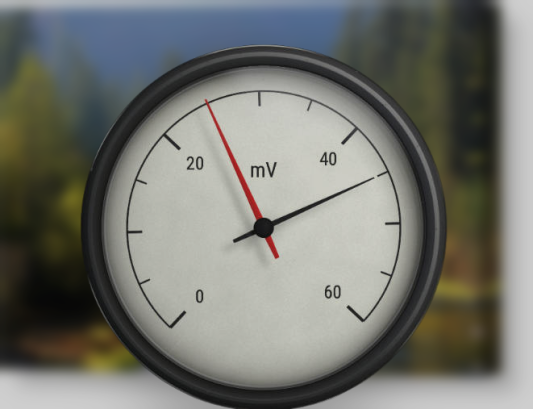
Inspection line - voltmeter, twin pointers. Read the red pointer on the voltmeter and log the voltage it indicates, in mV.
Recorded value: 25 mV
